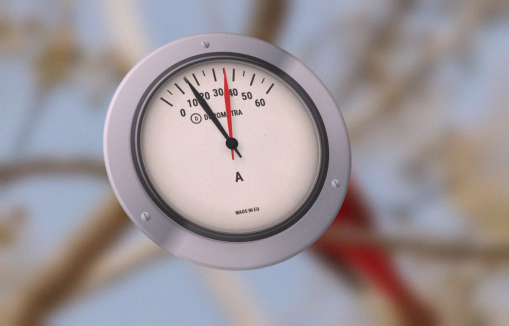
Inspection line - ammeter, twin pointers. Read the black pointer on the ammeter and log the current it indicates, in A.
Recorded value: 15 A
